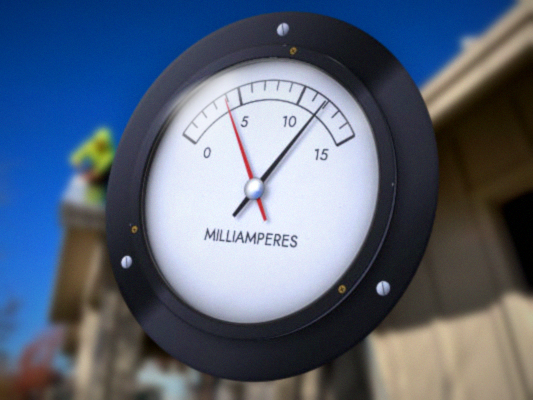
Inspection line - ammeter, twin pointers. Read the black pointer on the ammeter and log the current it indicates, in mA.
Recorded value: 12 mA
